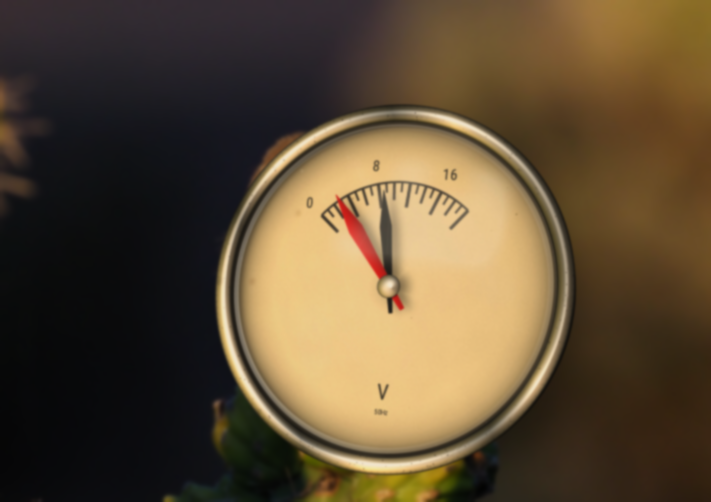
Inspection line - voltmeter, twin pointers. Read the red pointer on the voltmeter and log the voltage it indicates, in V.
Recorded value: 3 V
